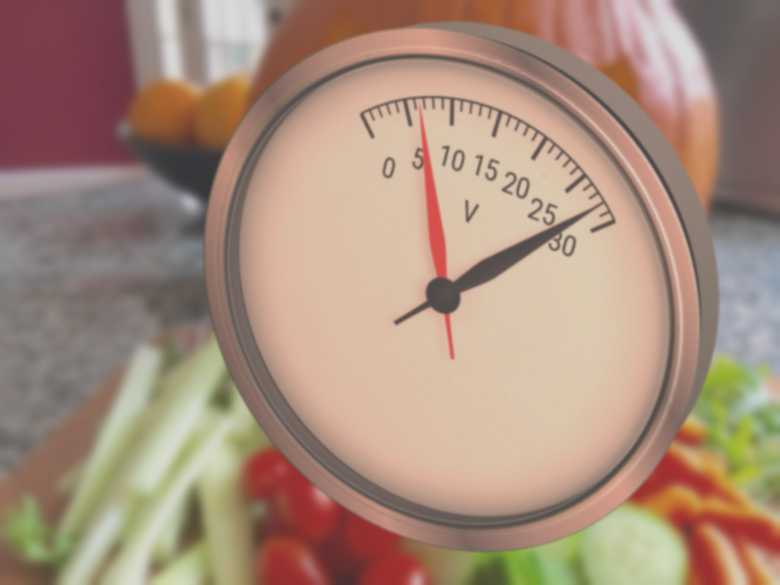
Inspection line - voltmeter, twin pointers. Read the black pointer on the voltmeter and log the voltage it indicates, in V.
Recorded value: 28 V
